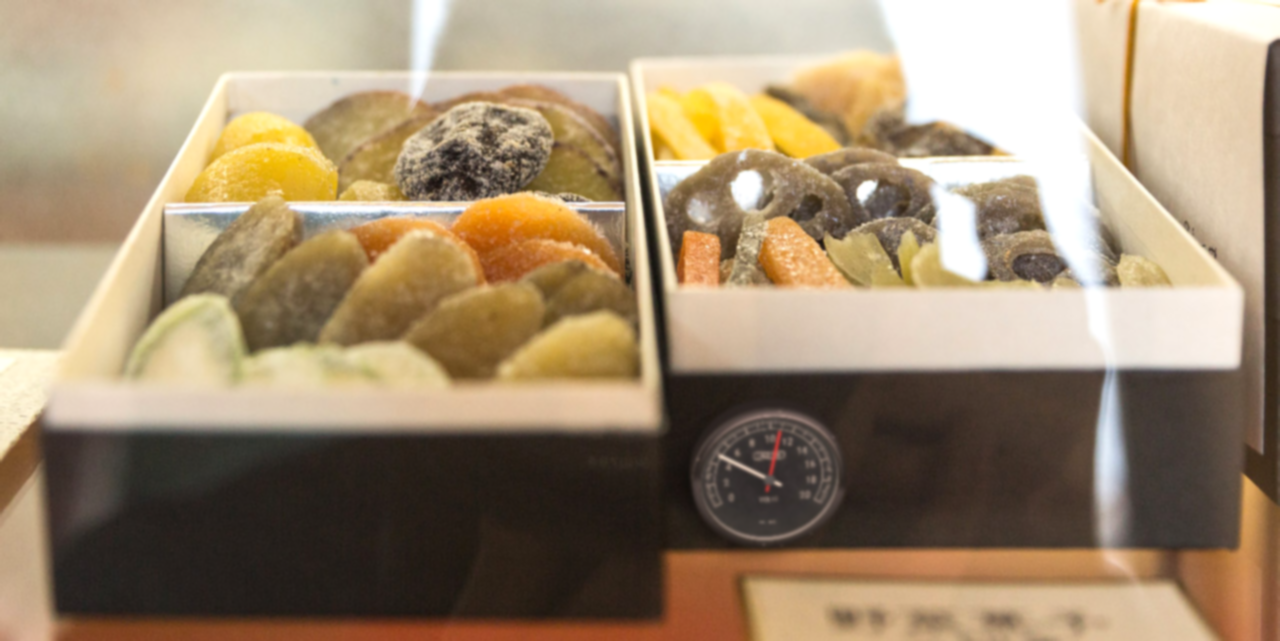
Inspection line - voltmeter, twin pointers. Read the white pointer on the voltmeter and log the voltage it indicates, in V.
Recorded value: 5 V
